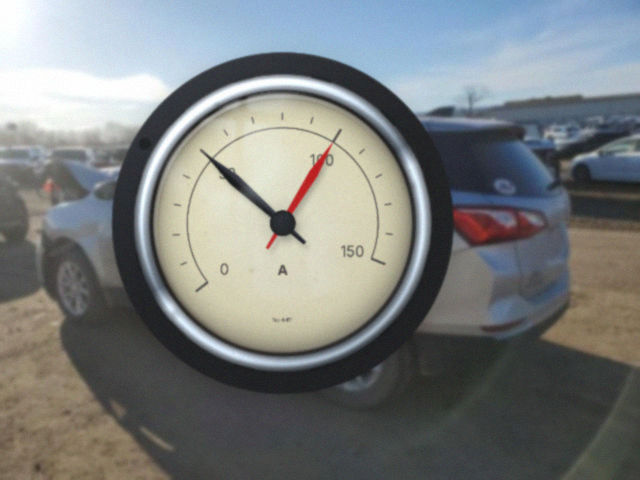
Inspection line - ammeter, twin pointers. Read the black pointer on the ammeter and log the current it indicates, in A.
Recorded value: 50 A
